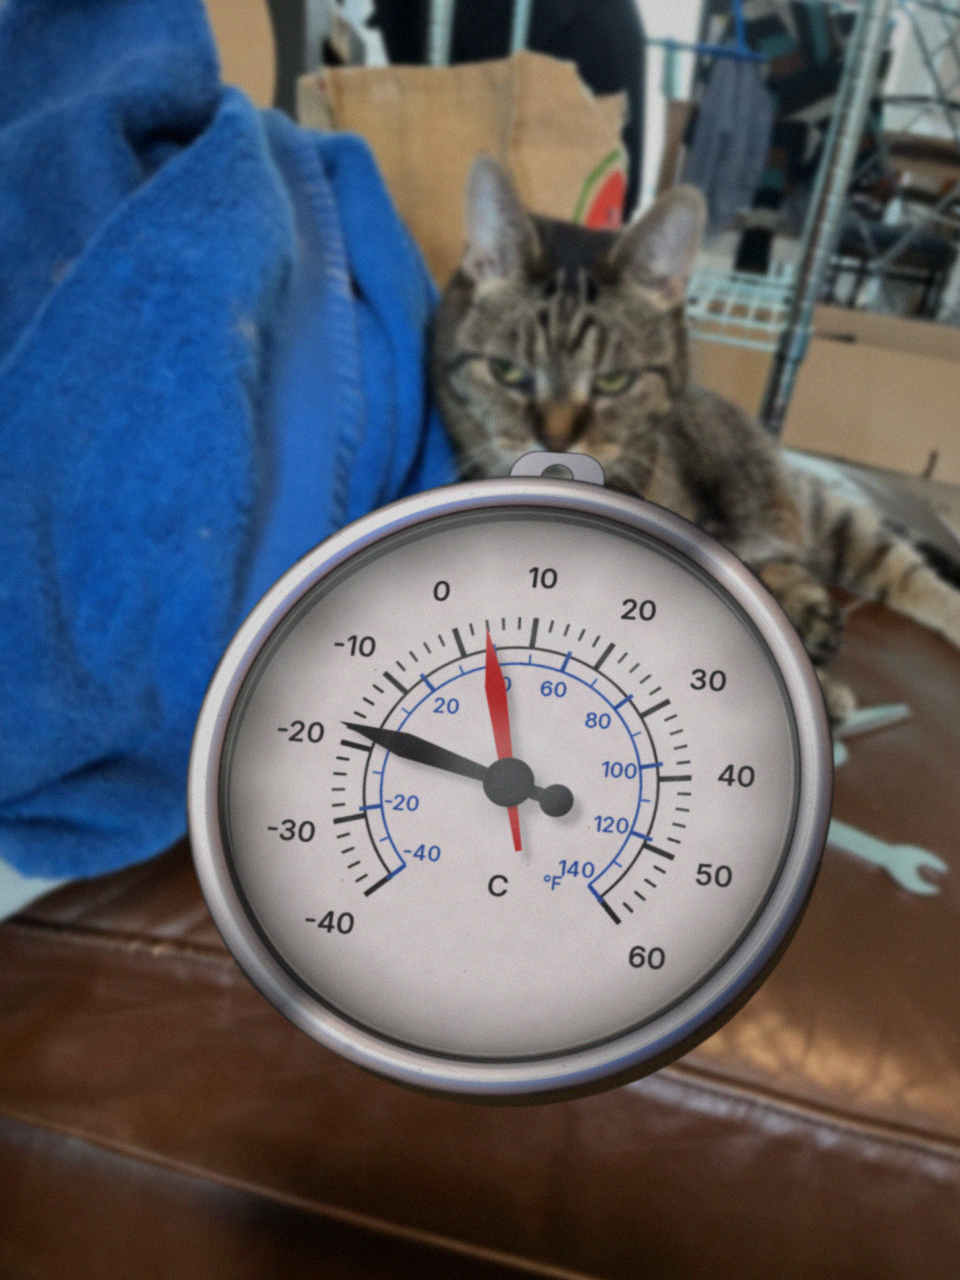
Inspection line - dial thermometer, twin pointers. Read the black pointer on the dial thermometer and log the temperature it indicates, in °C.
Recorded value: -18 °C
